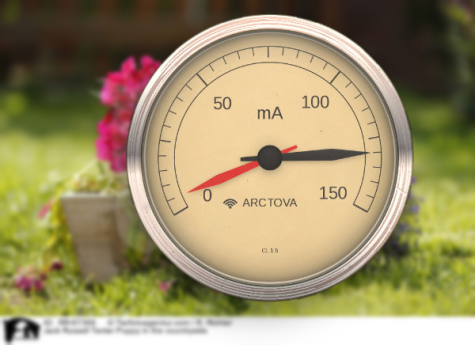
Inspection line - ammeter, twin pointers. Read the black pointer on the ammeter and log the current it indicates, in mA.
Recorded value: 130 mA
